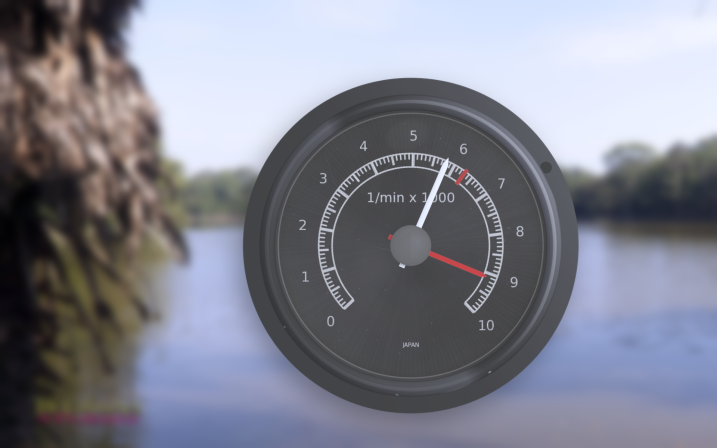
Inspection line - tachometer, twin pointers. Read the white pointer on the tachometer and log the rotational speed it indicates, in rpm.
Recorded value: 5800 rpm
